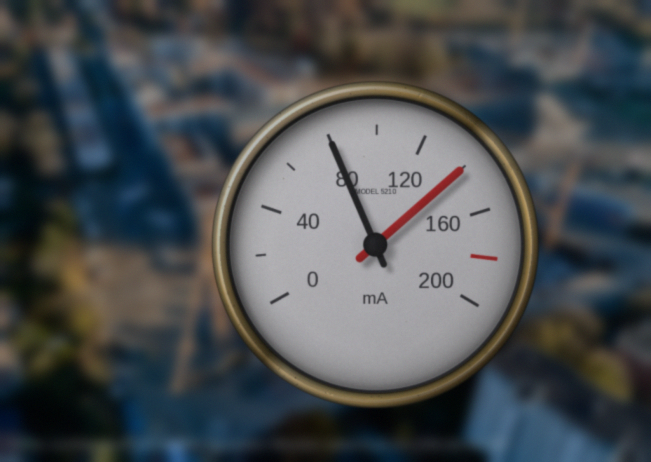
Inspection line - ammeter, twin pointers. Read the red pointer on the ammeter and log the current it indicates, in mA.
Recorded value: 140 mA
